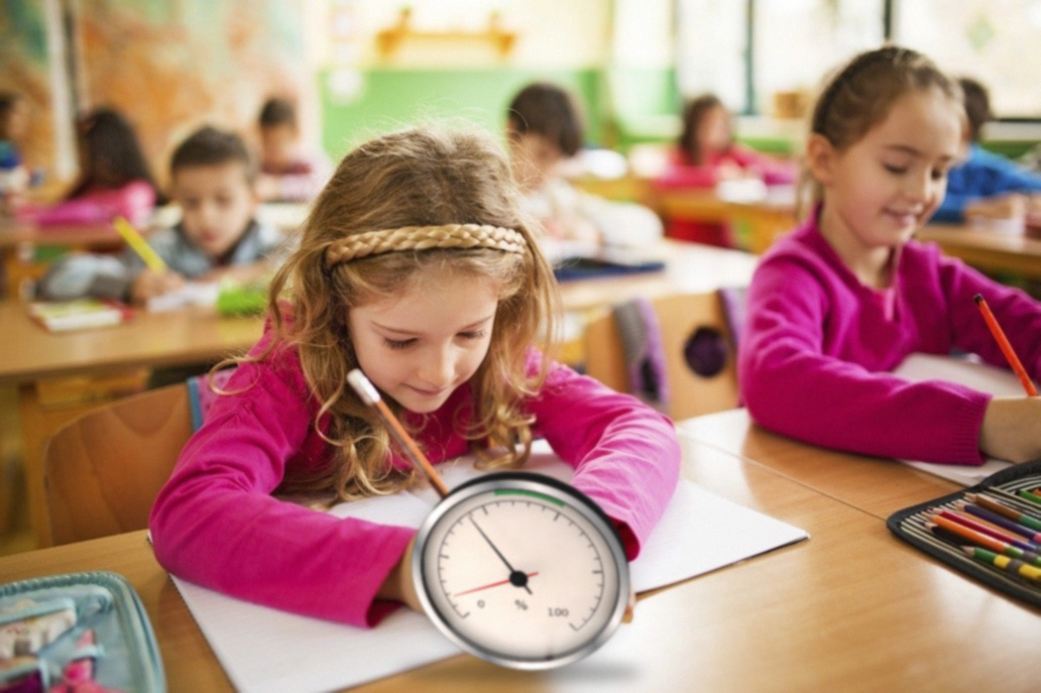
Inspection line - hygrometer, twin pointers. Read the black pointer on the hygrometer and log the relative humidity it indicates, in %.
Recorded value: 36 %
